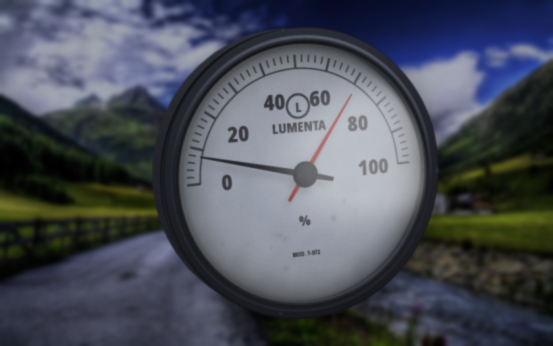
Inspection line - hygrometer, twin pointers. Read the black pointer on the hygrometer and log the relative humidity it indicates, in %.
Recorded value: 8 %
